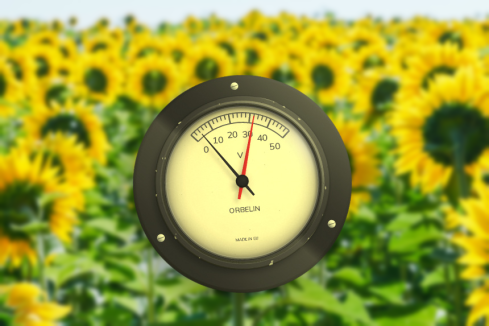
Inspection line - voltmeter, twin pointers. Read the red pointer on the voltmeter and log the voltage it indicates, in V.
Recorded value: 32 V
